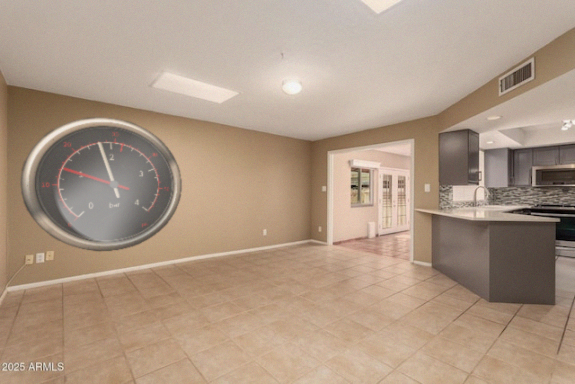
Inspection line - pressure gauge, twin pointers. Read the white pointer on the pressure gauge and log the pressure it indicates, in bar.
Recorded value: 1.8 bar
